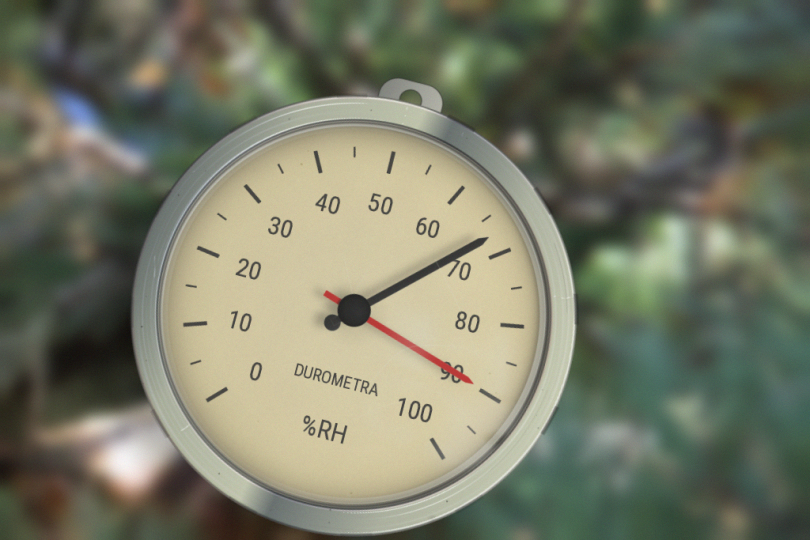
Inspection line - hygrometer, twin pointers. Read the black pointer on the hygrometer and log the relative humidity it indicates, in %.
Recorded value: 67.5 %
